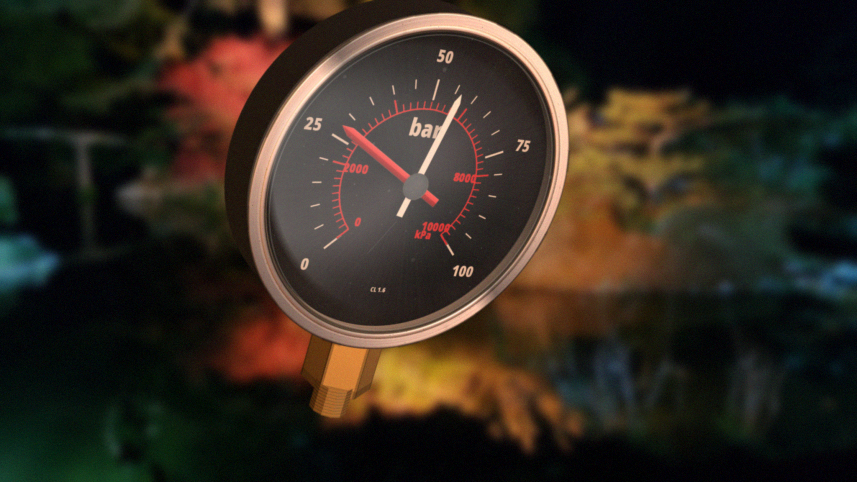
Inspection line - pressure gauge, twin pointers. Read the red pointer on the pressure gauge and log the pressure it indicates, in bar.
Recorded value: 27.5 bar
